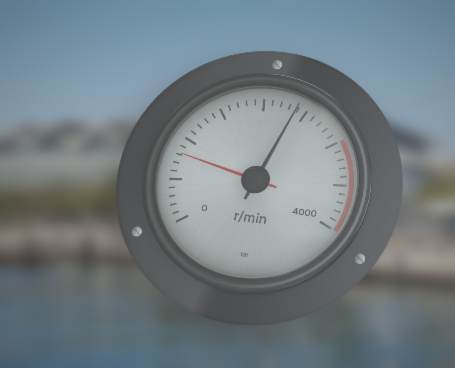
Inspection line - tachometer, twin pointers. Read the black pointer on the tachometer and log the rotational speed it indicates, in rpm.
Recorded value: 2400 rpm
